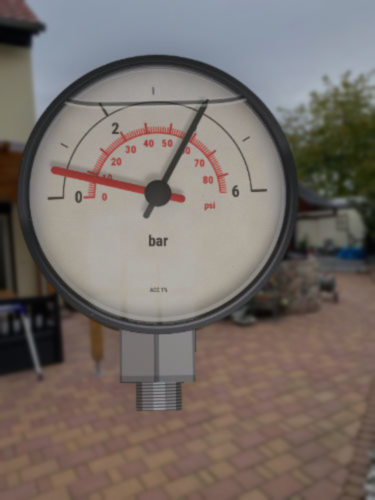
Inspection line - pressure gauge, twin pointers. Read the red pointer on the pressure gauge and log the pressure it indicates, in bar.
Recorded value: 0.5 bar
